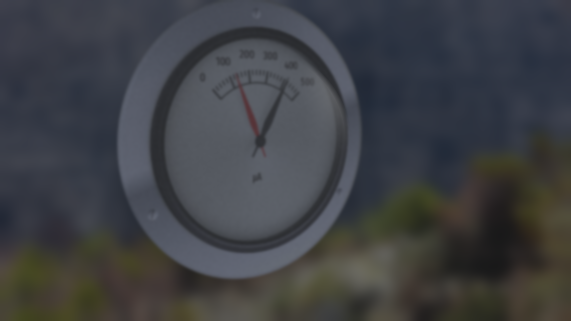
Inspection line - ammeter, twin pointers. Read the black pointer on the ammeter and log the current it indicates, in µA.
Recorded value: 400 µA
